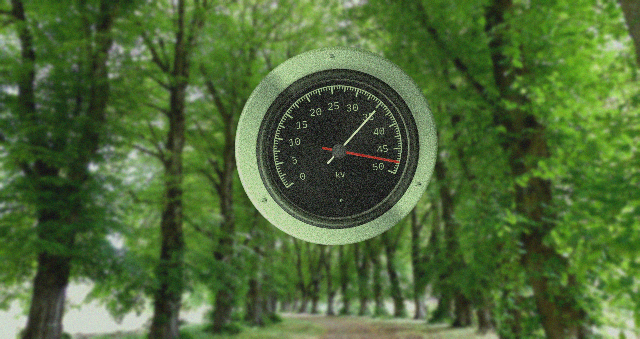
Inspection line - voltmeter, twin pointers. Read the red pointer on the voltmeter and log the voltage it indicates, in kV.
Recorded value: 47.5 kV
